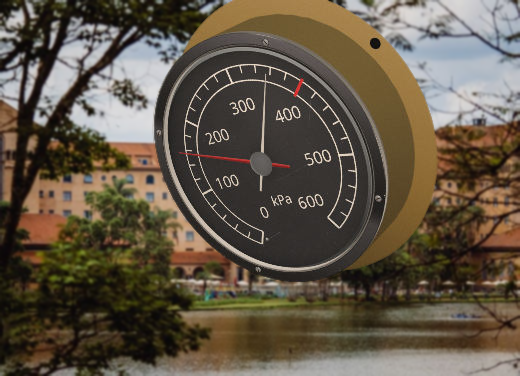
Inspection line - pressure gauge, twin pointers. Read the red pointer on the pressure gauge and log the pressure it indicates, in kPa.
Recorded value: 160 kPa
